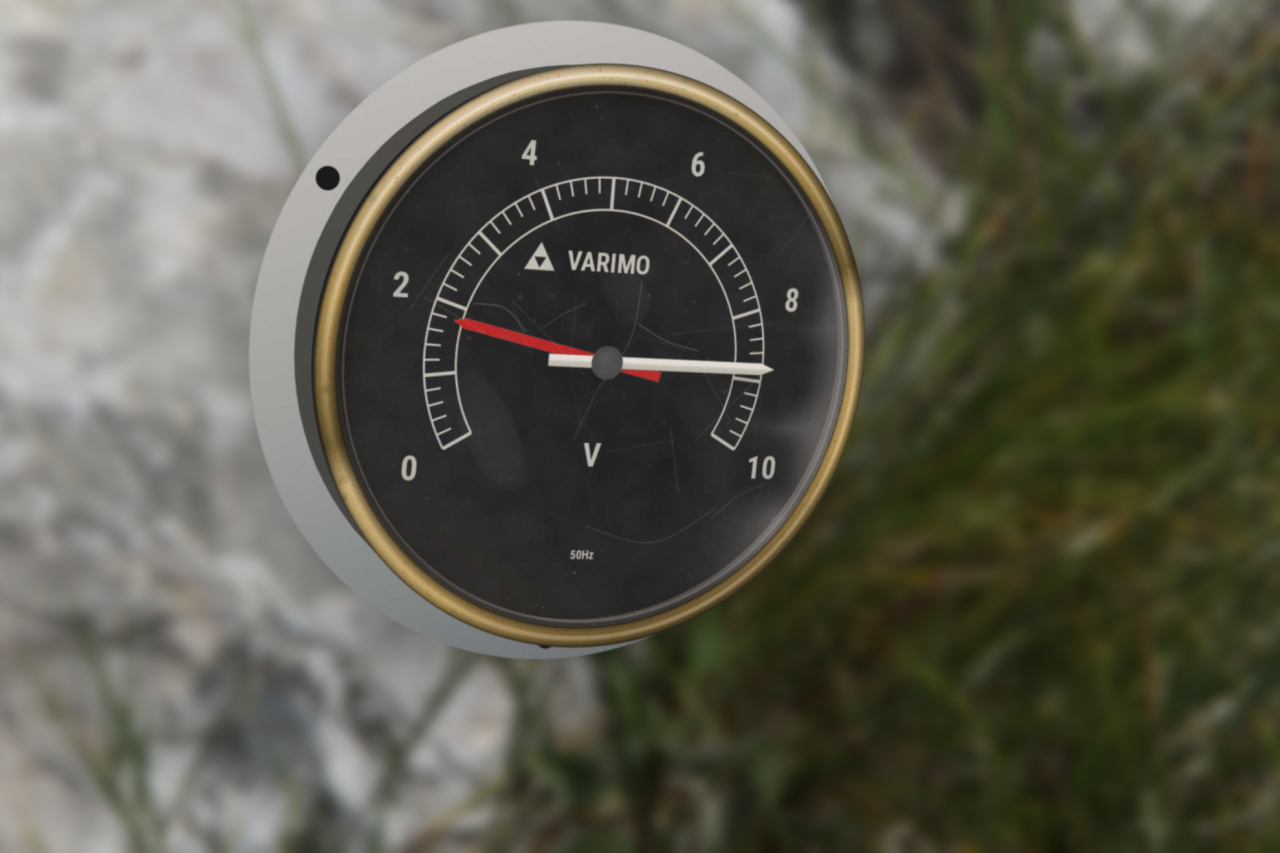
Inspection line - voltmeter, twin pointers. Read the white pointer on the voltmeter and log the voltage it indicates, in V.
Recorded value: 8.8 V
